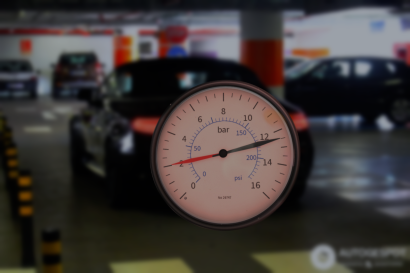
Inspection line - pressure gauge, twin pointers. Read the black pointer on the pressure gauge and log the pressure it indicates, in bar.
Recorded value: 12.5 bar
